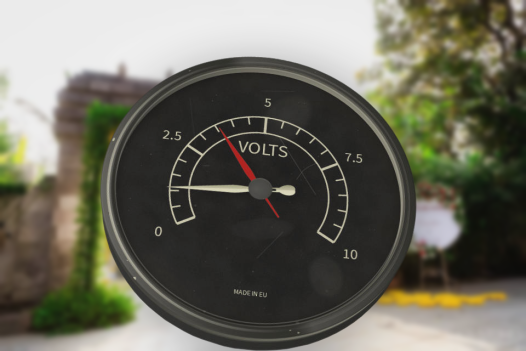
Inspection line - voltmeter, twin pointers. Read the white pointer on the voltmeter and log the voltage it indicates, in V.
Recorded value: 1 V
